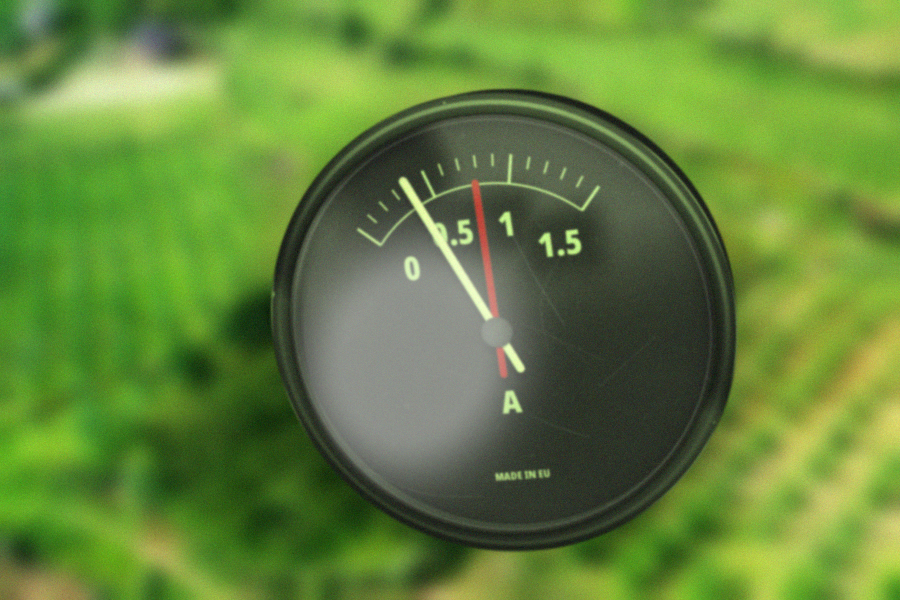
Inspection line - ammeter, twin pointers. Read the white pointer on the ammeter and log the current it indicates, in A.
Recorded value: 0.4 A
